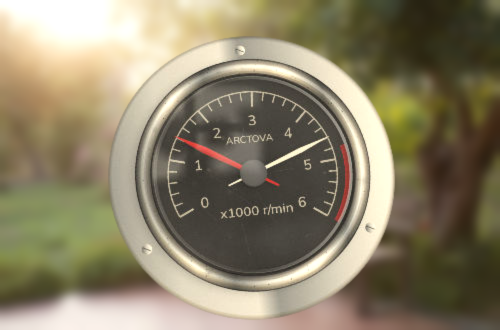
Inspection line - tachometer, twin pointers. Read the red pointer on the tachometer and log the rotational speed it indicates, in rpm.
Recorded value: 1400 rpm
